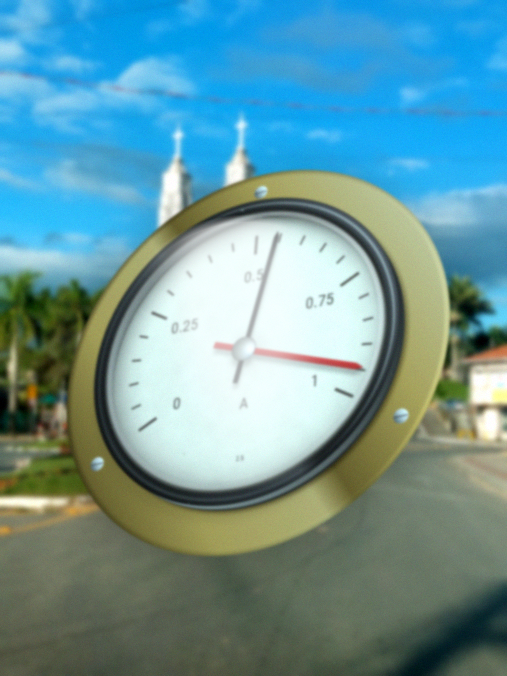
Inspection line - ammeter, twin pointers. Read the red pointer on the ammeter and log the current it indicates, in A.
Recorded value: 0.95 A
